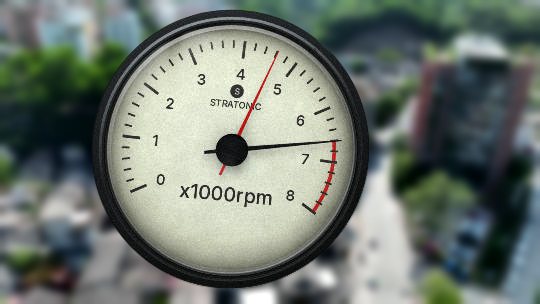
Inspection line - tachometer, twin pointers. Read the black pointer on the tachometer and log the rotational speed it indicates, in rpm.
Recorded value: 6600 rpm
